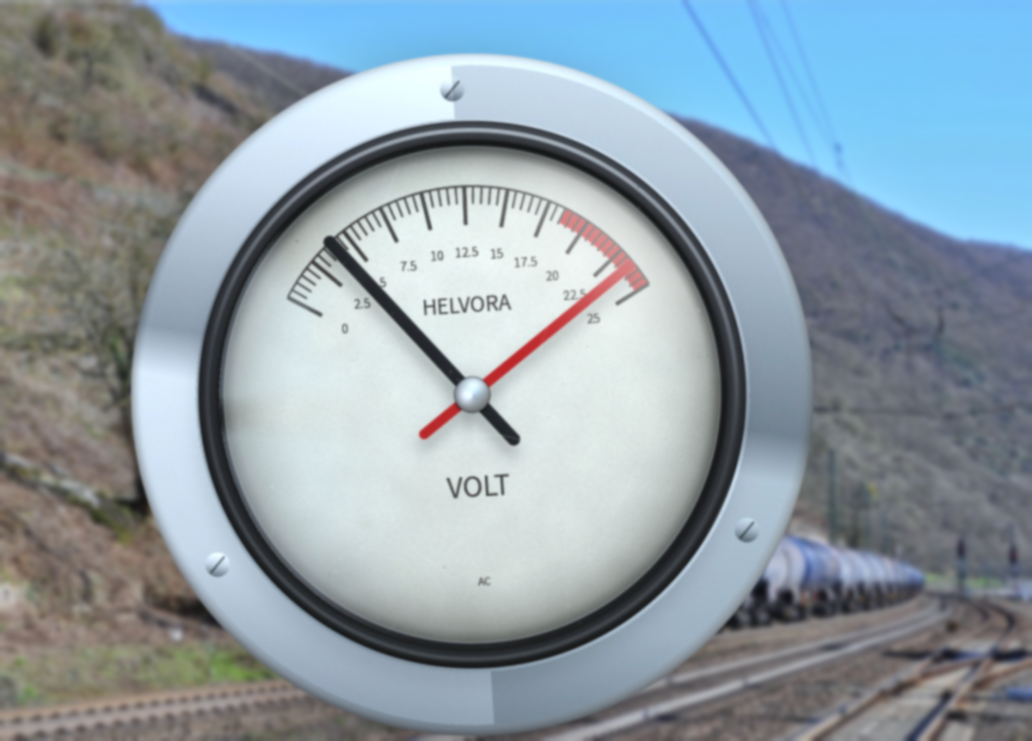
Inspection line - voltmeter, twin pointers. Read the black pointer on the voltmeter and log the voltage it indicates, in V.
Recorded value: 4 V
